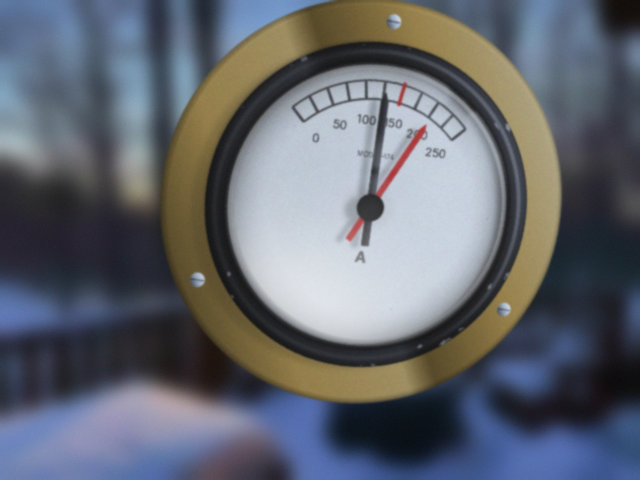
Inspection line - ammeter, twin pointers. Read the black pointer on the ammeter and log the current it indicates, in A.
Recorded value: 125 A
